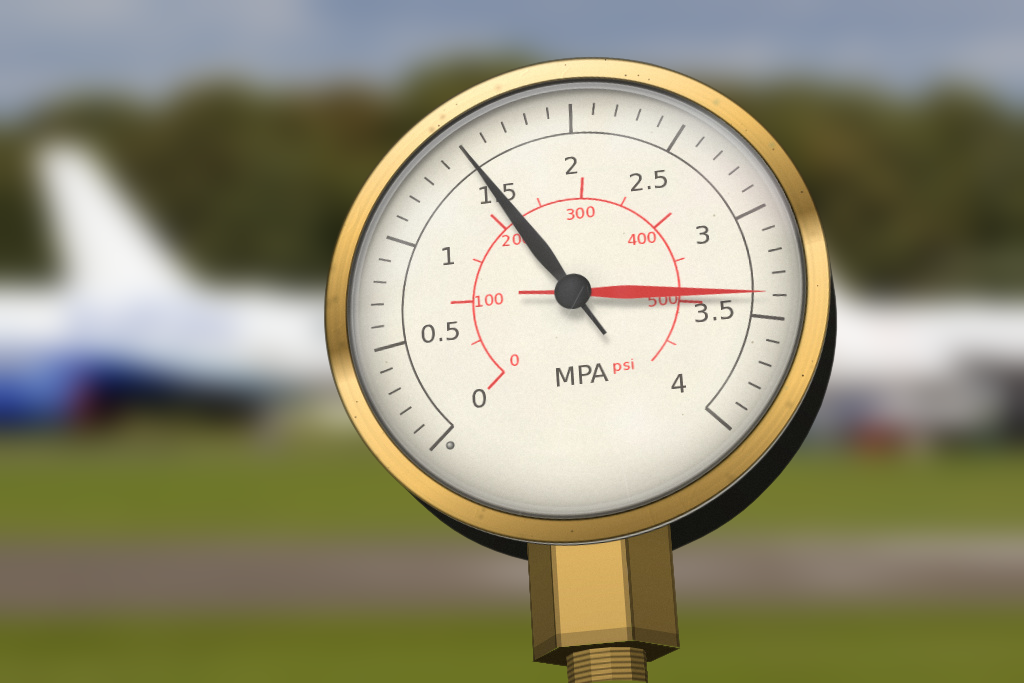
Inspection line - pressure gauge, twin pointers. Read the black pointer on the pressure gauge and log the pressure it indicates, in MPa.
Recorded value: 1.5 MPa
